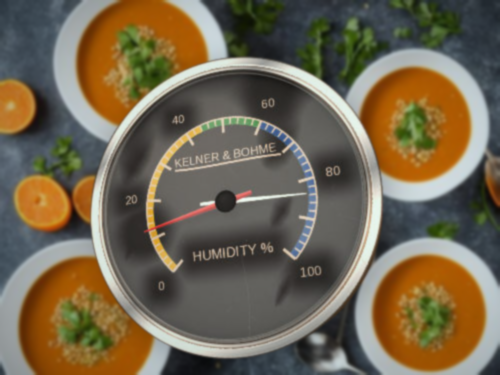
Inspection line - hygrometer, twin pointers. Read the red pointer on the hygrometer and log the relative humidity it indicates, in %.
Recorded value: 12 %
